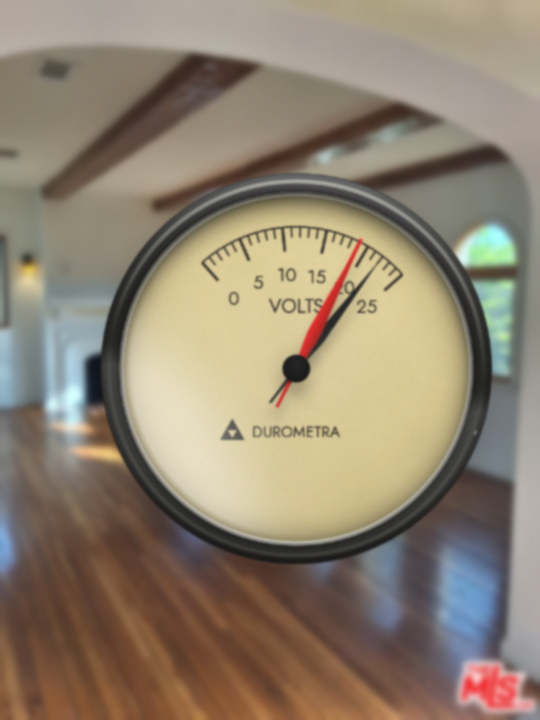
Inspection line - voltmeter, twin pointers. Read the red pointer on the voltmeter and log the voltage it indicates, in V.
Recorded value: 19 V
